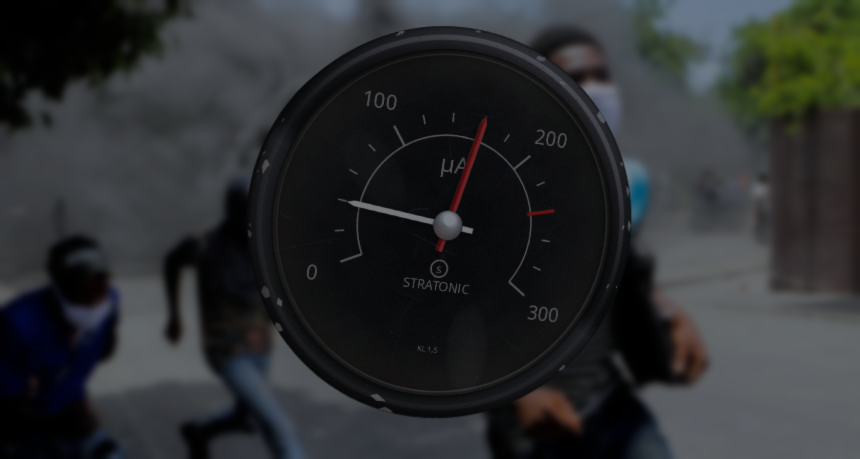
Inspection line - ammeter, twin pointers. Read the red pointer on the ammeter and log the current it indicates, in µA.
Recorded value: 160 µA
